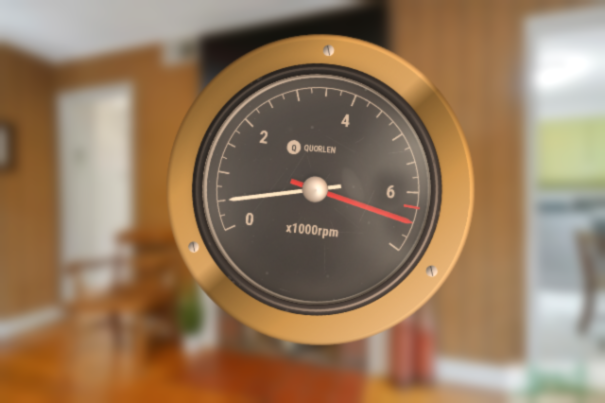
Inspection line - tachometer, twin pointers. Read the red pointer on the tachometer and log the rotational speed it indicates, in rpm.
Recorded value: 6500 rpm
